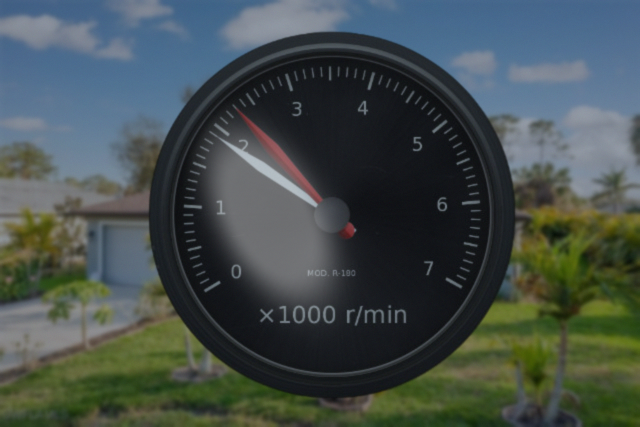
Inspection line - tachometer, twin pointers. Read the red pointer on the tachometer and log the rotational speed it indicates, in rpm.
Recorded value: 2300 rpm
